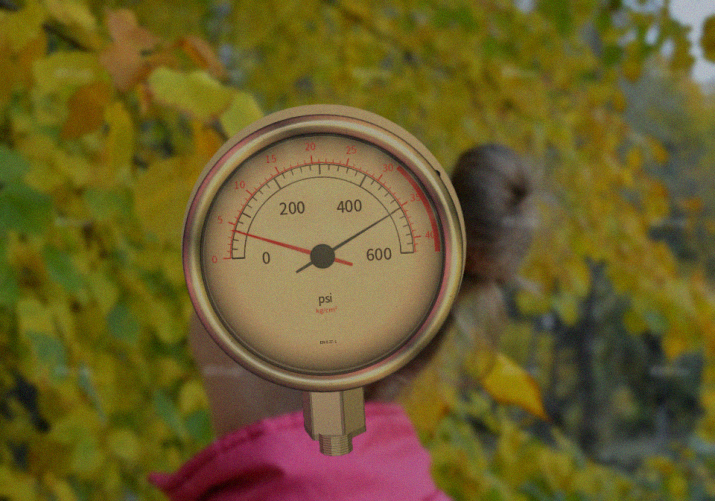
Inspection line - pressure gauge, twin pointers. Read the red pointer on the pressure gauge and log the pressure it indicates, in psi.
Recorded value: 60 psi
